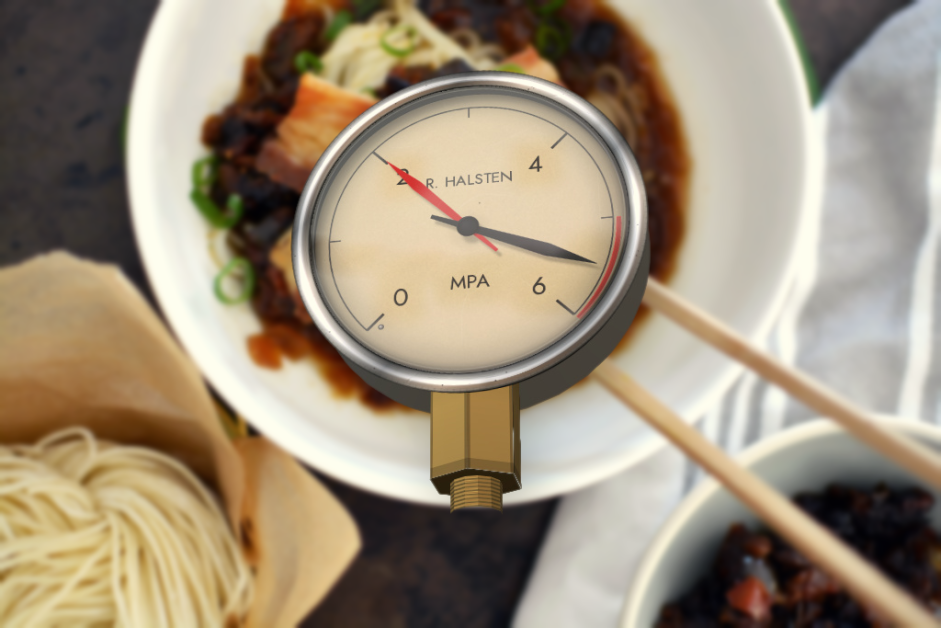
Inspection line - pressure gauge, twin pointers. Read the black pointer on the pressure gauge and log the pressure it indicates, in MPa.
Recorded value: 5.5 MPa
